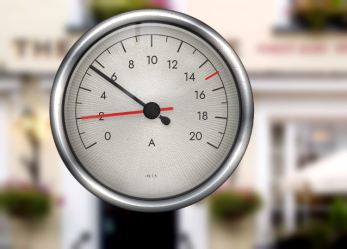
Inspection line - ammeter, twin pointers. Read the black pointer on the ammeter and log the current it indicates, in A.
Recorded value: 5.5 A
